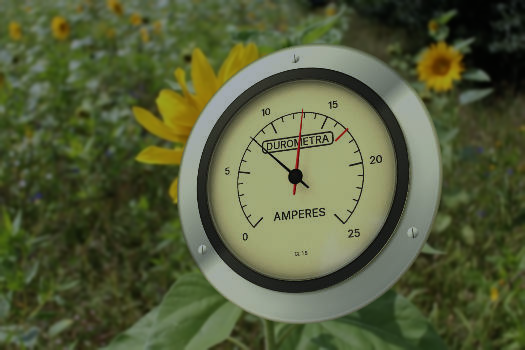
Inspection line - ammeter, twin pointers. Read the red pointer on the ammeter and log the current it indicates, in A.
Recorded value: 13 A
